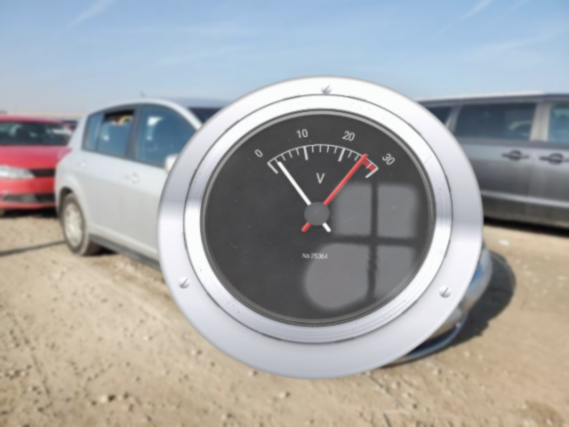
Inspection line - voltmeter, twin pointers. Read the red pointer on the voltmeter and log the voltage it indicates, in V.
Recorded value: 26 V
